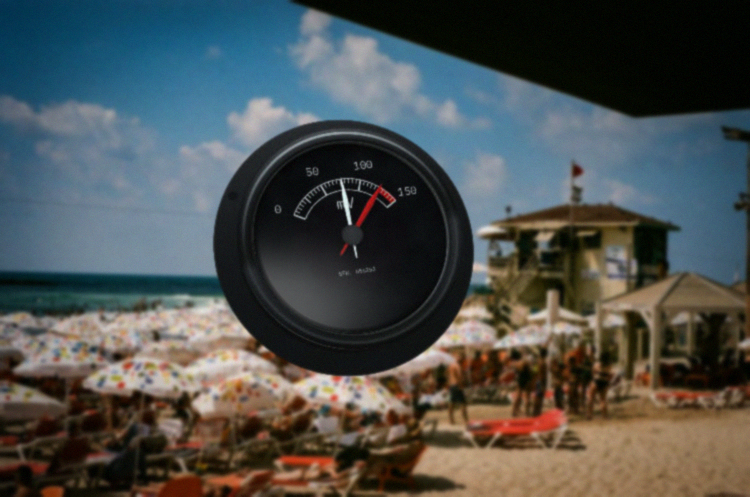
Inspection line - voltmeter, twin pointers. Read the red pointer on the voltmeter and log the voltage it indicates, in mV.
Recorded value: 125 mV
